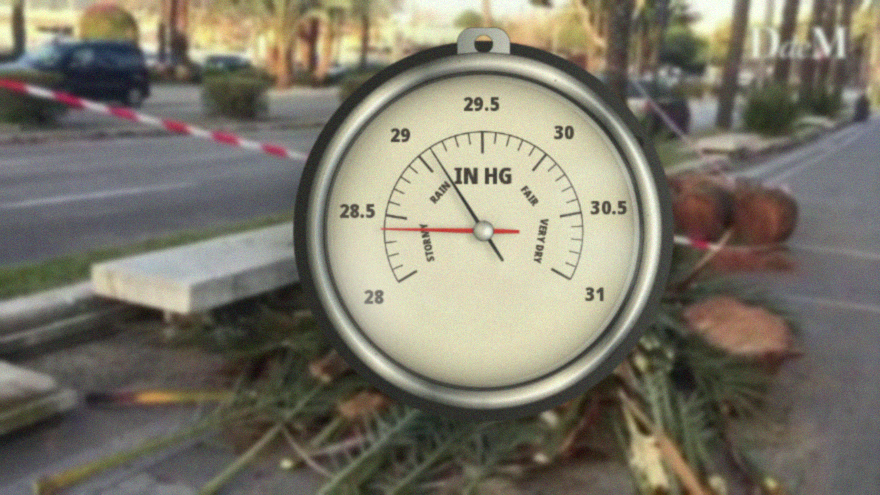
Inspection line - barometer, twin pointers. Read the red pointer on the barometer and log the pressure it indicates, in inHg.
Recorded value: 28.4 inHg
